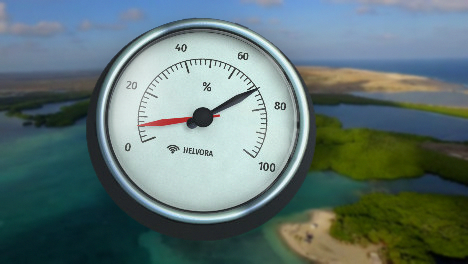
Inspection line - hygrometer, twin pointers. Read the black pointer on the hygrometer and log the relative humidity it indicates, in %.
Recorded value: 72 %
